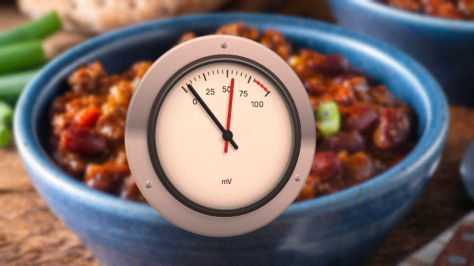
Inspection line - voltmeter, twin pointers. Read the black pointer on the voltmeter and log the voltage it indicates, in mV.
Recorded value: 5 mV
